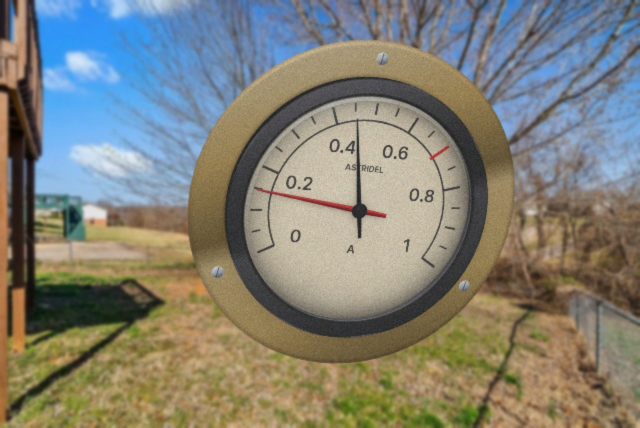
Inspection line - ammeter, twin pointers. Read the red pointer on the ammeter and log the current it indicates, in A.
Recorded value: 0.15 A
